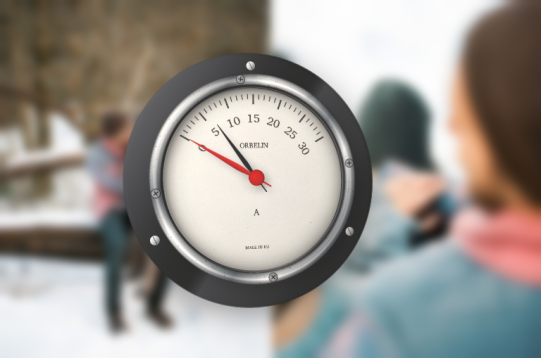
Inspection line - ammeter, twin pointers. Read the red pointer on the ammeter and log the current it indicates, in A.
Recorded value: 0 A
